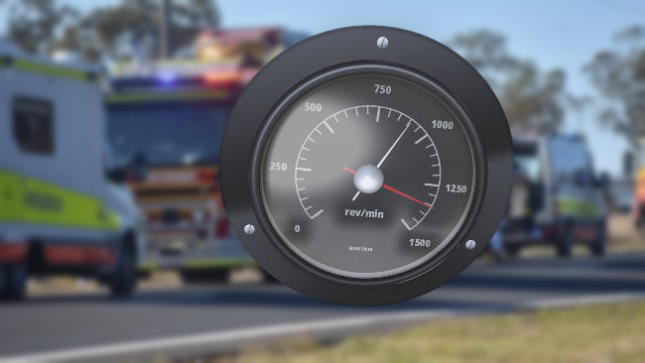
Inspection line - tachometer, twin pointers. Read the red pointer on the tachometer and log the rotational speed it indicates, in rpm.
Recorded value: 1350 rpm
